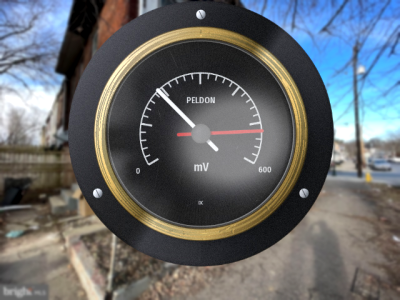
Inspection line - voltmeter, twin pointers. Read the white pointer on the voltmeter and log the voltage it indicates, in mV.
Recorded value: 190 mV
